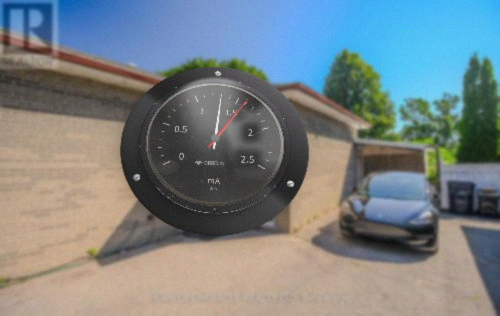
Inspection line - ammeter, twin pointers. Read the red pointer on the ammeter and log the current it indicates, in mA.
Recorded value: 1.6 mA
